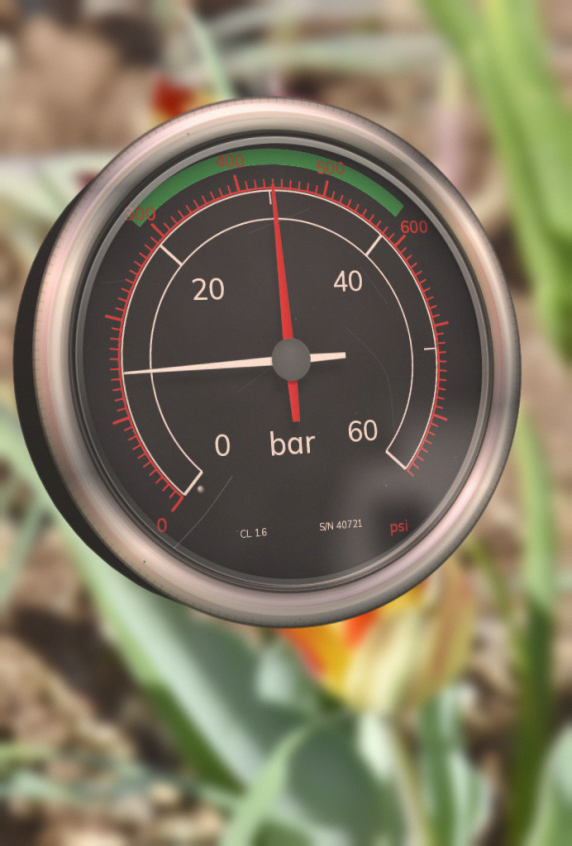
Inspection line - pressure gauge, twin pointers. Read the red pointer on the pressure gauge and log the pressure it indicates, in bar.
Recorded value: 30 bar
